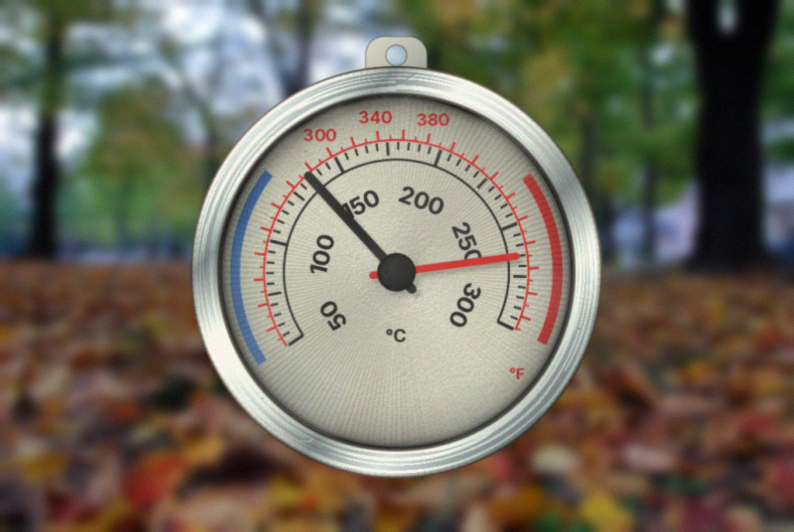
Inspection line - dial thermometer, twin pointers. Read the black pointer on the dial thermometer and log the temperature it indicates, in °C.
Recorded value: 135 °C
